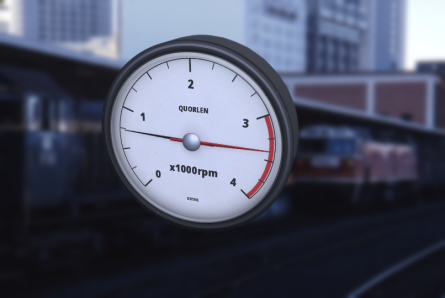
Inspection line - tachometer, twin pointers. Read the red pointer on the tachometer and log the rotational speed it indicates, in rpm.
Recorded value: 3375 rpm
